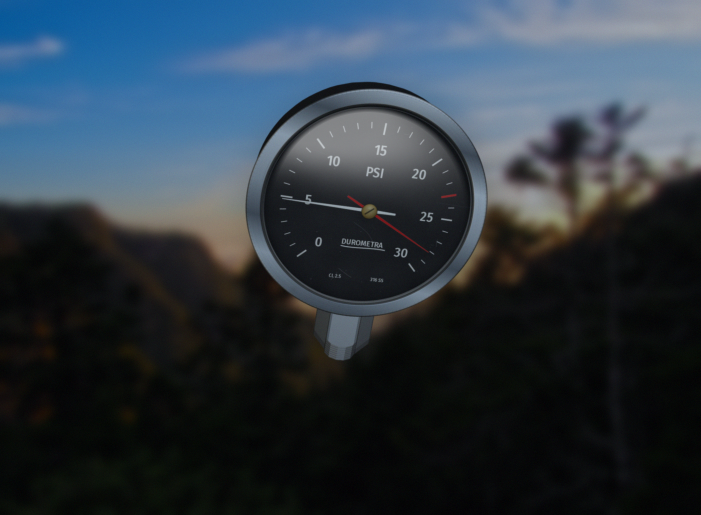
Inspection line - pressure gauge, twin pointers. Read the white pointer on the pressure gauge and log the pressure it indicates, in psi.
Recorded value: 5 psi
